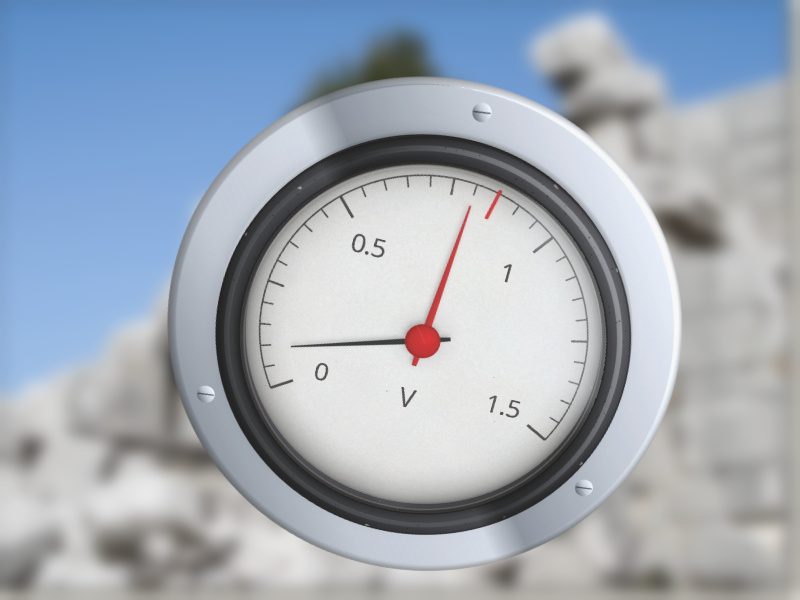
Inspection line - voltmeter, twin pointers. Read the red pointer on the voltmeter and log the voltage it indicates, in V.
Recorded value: 0.8 V
